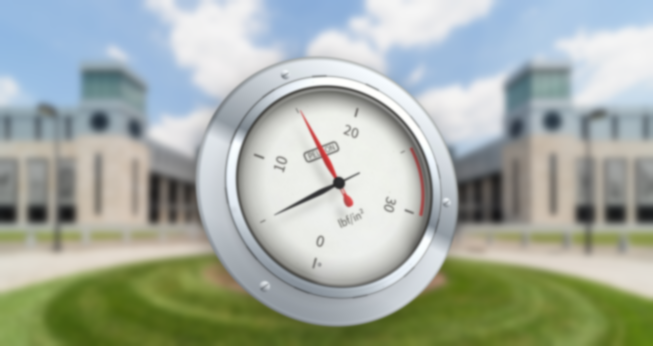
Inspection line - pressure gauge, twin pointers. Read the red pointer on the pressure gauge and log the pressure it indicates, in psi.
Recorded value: 15 psi
